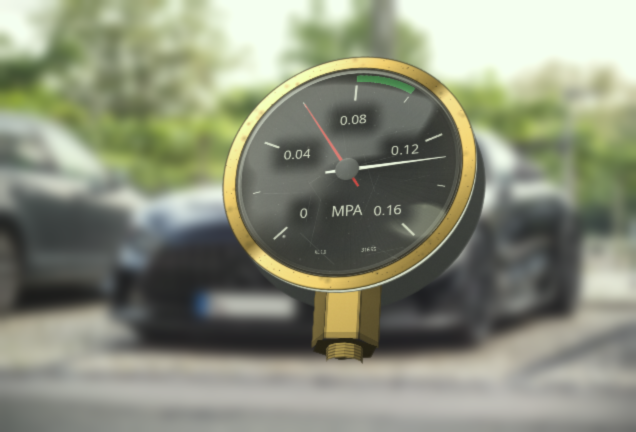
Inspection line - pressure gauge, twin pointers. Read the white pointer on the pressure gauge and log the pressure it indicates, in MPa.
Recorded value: 0.13 MPa
